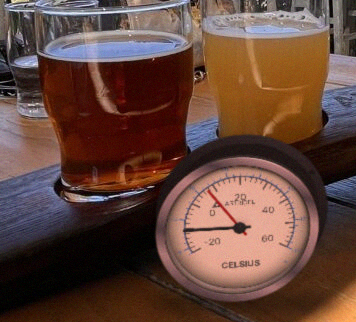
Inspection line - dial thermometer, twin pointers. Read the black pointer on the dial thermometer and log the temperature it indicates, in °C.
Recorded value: -10 °C
